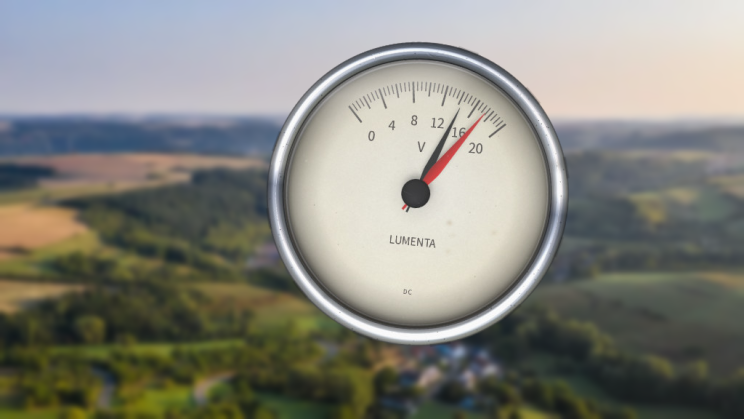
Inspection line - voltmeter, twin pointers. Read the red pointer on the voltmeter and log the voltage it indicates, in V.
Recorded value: 17.5 V
